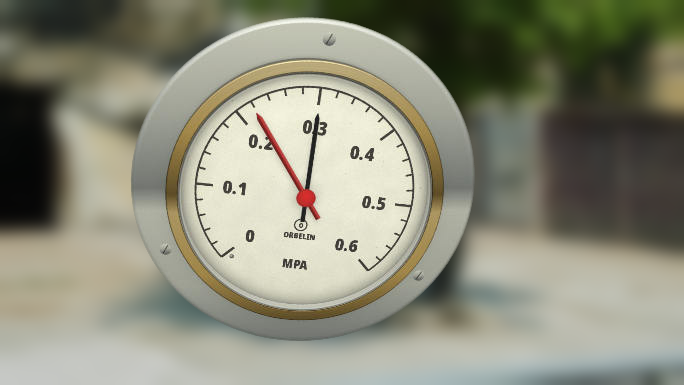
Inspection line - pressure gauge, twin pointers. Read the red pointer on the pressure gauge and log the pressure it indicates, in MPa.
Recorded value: 0.22 MPa
